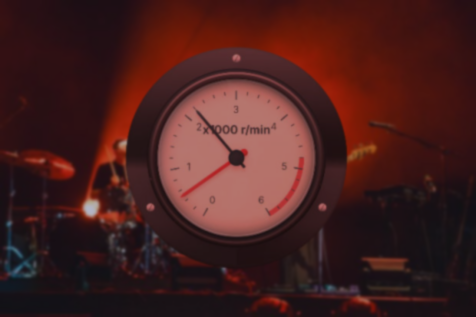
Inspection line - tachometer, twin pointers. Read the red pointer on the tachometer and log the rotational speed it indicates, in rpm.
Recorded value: 500 rpm
